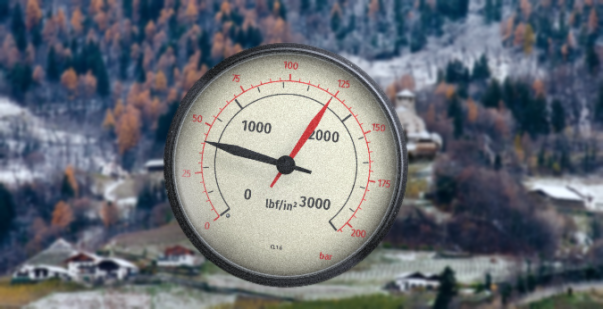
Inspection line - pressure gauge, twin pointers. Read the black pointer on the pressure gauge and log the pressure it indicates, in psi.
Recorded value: 600 psi
